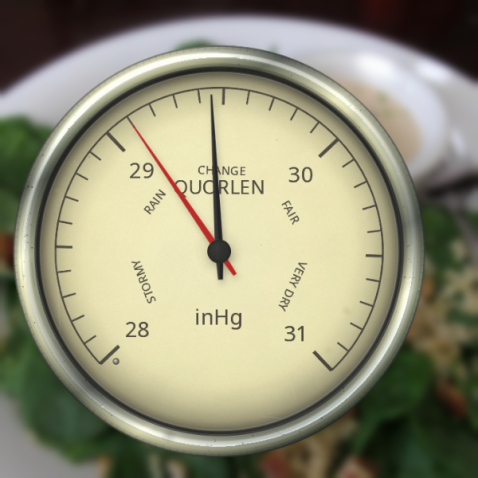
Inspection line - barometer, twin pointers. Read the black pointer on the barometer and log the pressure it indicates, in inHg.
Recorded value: 29.45 inHg
